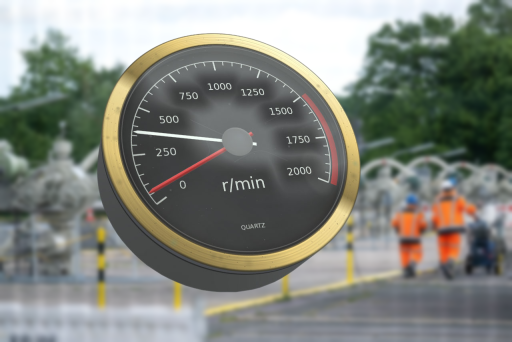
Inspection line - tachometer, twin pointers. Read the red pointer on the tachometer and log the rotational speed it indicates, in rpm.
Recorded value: 50 rpm
